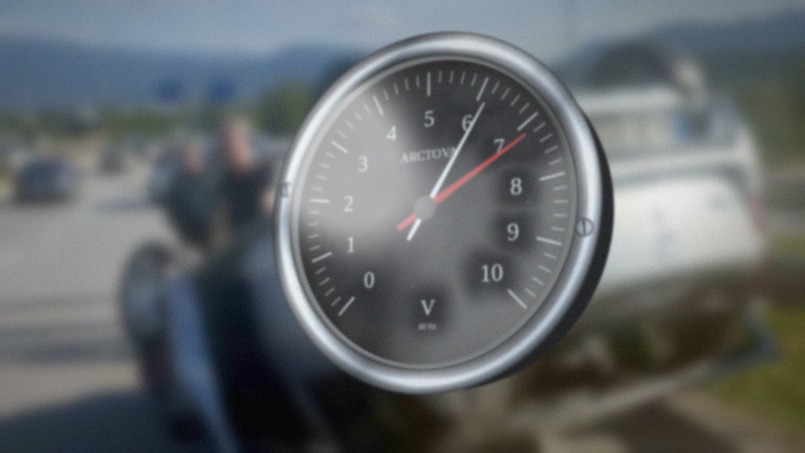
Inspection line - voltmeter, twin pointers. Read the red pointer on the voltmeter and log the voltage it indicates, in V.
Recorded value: 7.2 V
